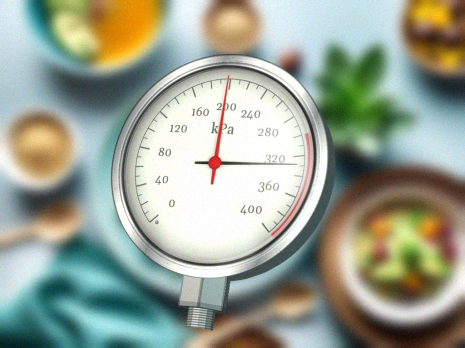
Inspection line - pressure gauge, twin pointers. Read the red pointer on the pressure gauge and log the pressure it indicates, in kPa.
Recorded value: 200 kPa
